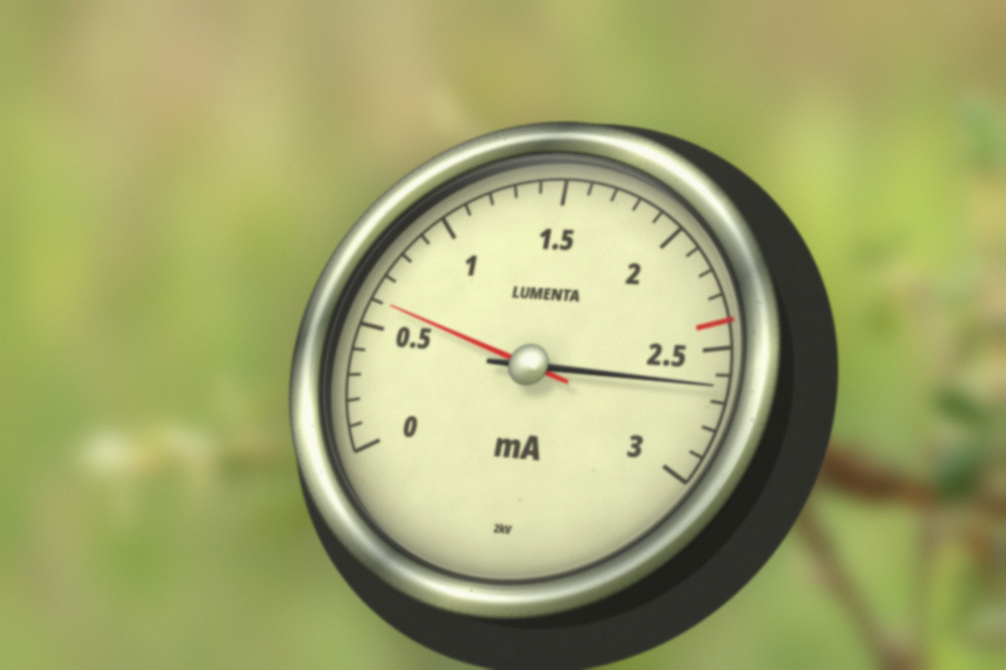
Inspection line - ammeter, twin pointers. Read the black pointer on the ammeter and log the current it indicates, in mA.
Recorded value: 2.65 mA
